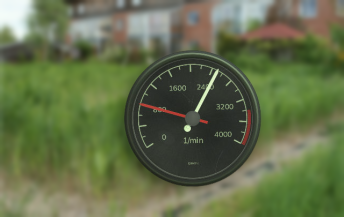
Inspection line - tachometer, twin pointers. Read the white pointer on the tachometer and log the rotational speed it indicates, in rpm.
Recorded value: 2500 rpm
